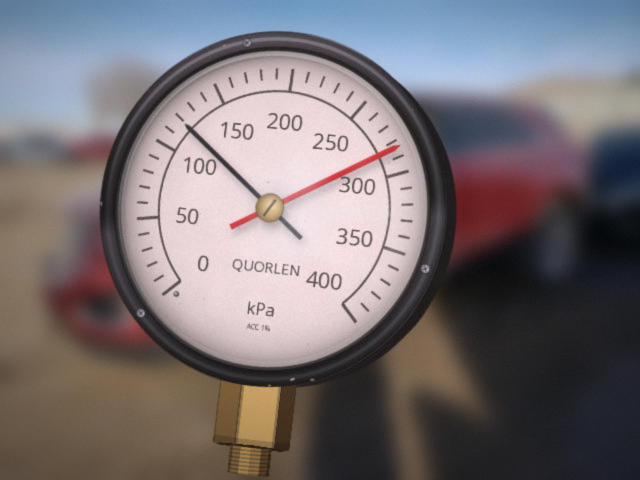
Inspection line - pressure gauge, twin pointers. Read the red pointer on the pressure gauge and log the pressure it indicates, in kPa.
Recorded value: 285 kPa
